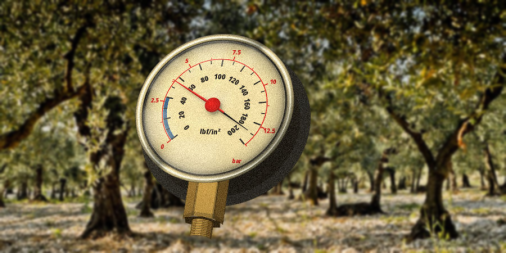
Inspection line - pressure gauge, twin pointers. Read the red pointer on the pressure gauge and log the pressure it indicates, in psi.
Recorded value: 55 psi
